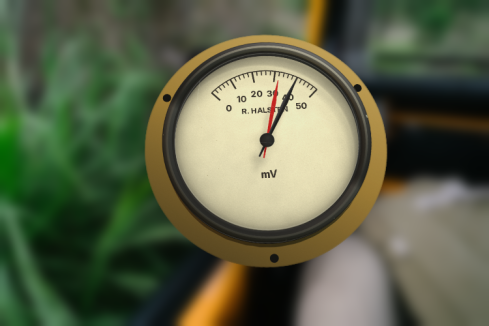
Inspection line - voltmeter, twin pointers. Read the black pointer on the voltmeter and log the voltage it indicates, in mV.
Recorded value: 40 mV
